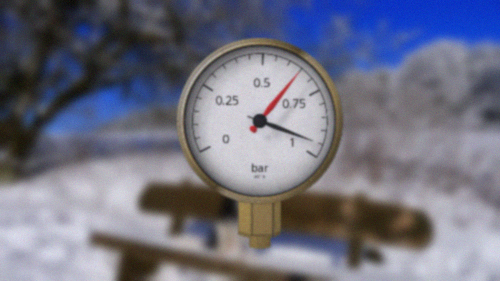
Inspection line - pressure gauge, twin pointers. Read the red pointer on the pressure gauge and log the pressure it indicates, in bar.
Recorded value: 0.65 bar
